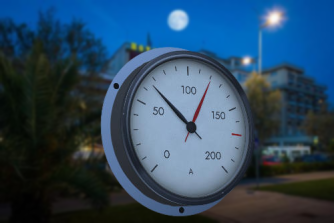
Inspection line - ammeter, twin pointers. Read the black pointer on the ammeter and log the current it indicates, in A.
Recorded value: 65 A
